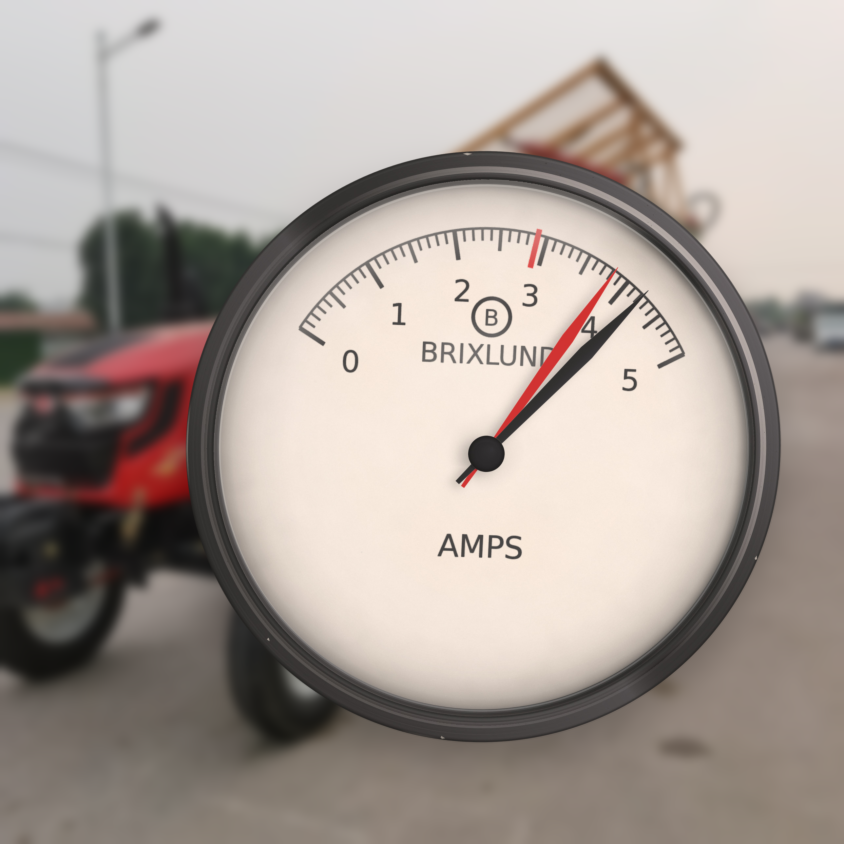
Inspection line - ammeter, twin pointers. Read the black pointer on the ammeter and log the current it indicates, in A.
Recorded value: 4.2 A
